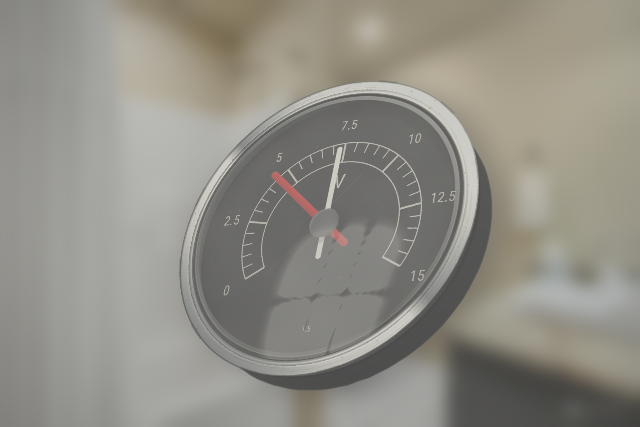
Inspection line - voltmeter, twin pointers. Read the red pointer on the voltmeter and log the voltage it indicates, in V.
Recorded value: 4.5 V
